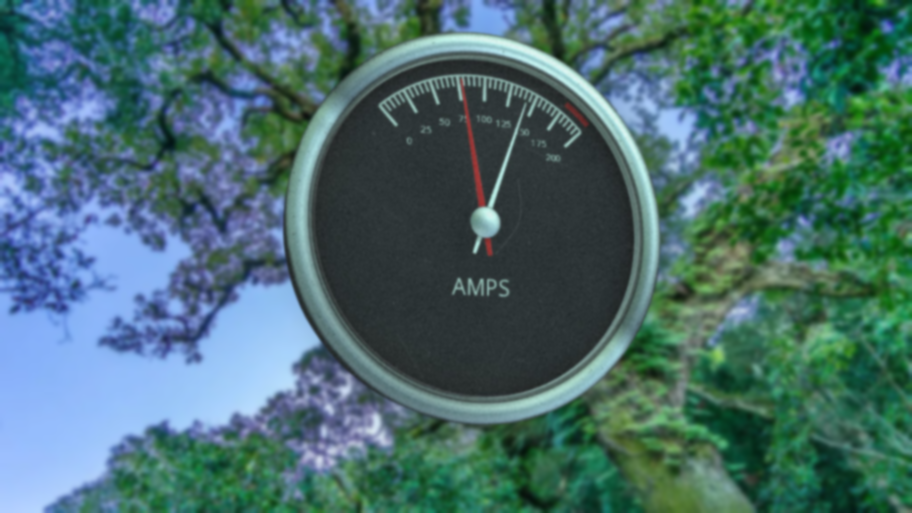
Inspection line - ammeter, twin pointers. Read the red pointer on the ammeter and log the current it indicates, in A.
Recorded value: 75 A
